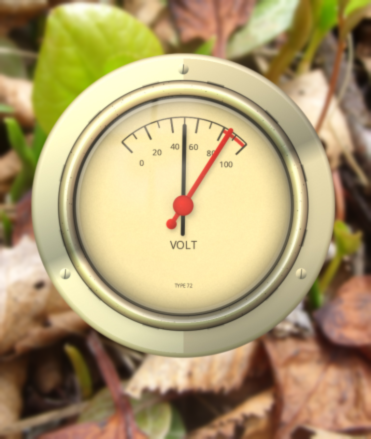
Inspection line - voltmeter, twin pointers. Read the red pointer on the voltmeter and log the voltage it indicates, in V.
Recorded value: 85 V
